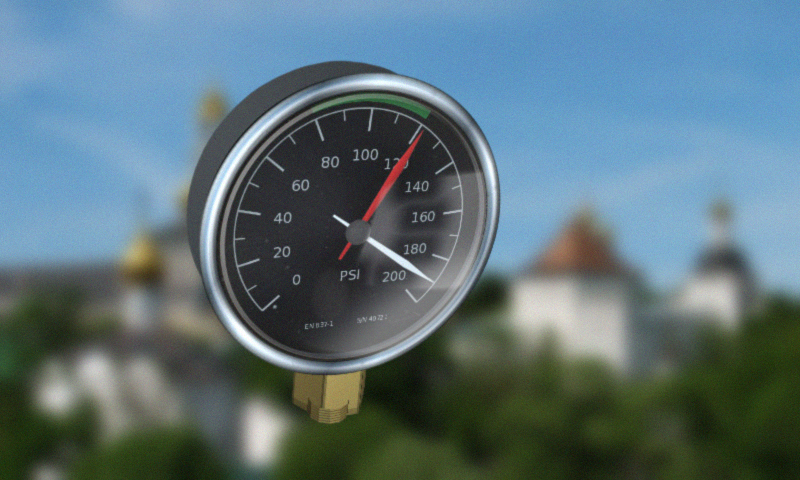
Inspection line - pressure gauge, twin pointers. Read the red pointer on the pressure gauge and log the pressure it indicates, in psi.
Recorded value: 120 psi
